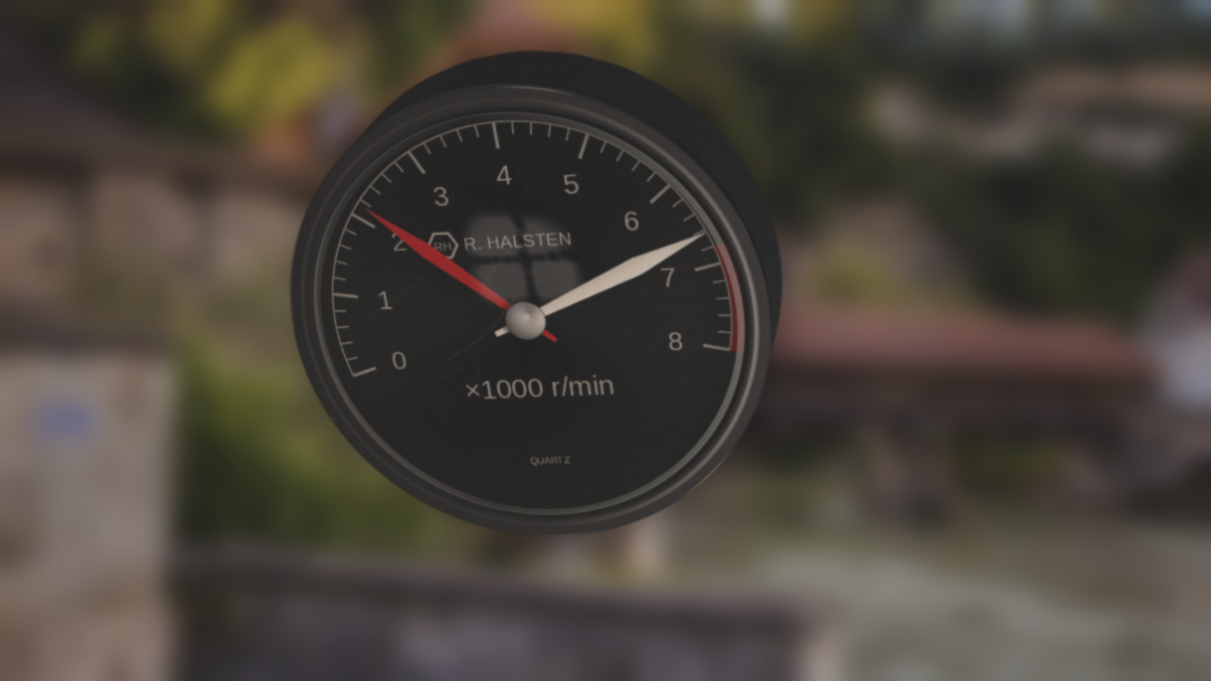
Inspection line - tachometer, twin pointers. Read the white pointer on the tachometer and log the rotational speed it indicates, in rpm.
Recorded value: 6600 rpm
